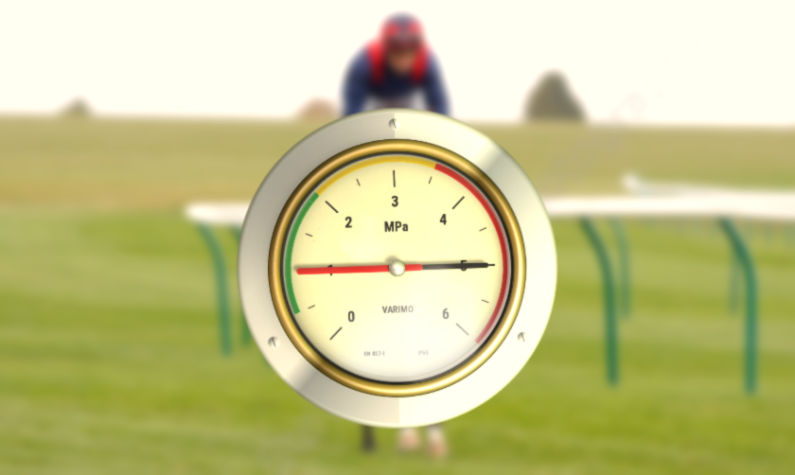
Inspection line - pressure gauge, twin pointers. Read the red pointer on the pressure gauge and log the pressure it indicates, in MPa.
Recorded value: 1 MPa
